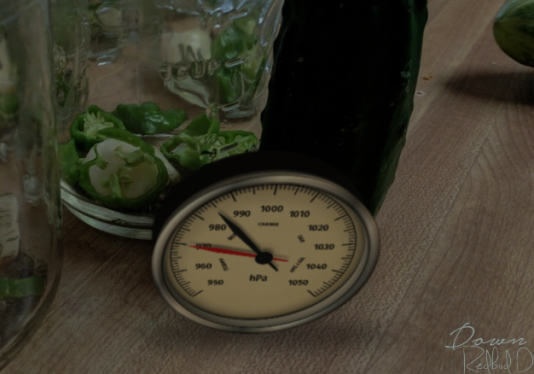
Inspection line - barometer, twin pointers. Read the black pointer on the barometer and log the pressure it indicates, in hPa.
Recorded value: 985 hPa
